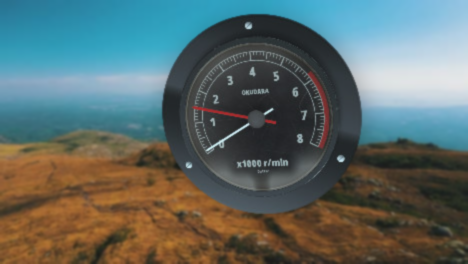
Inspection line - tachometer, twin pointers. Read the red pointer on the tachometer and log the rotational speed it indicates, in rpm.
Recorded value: 1500 rpm
